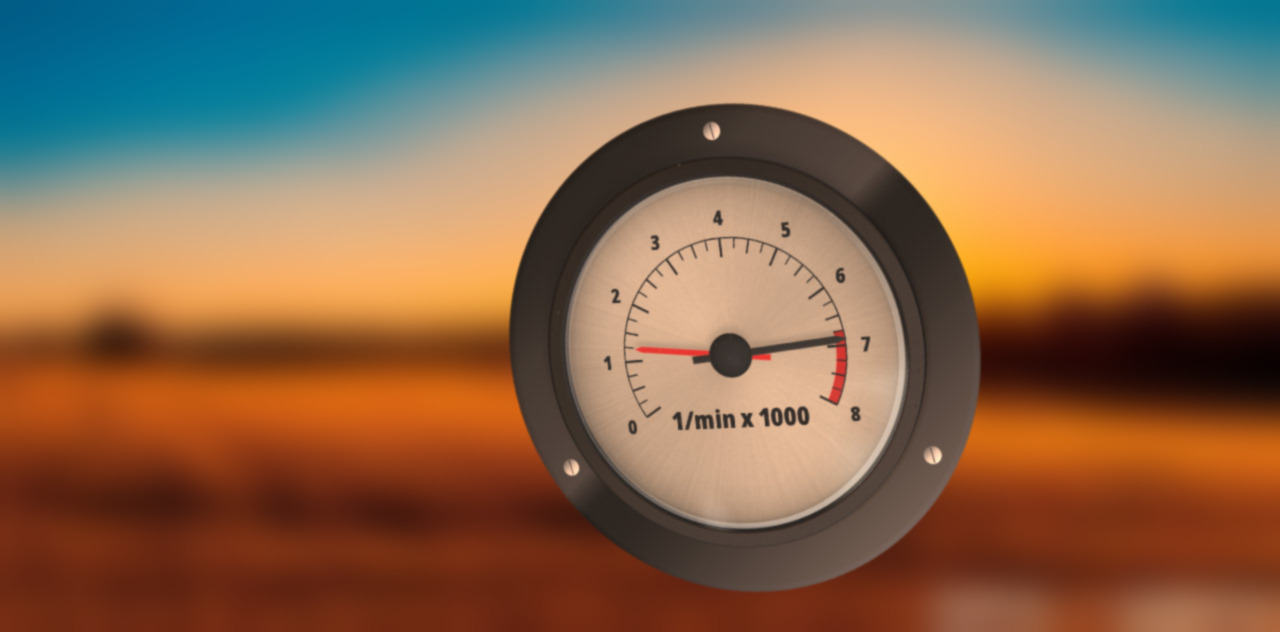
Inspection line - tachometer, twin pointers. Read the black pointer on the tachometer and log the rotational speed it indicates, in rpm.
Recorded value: 6875 rpm
